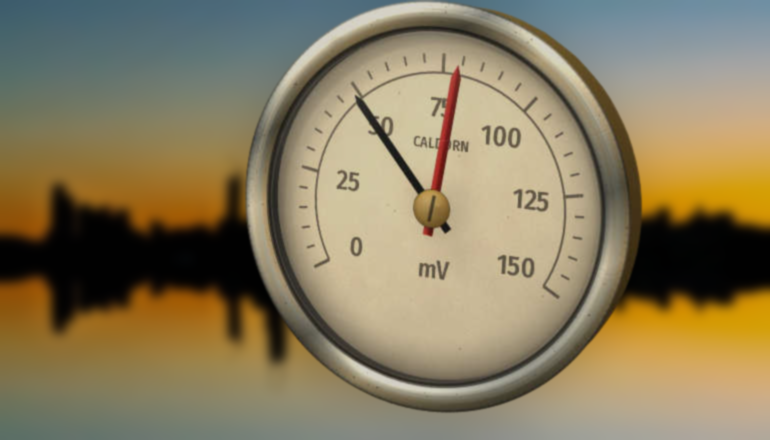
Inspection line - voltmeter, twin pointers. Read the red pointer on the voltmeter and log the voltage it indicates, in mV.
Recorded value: 80 mV
